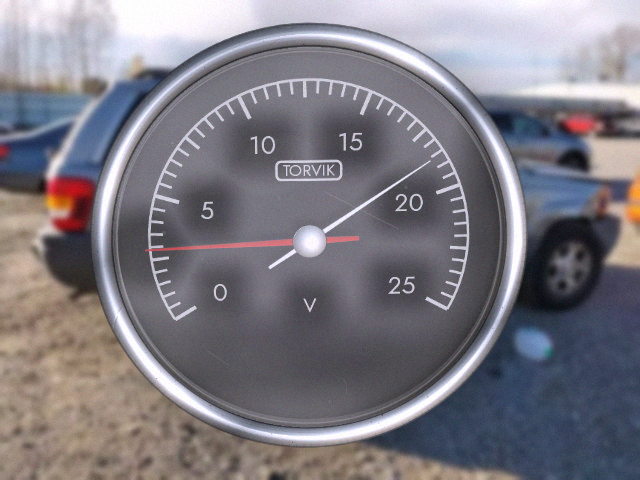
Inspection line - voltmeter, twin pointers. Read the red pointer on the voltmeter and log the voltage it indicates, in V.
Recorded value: 3 V
